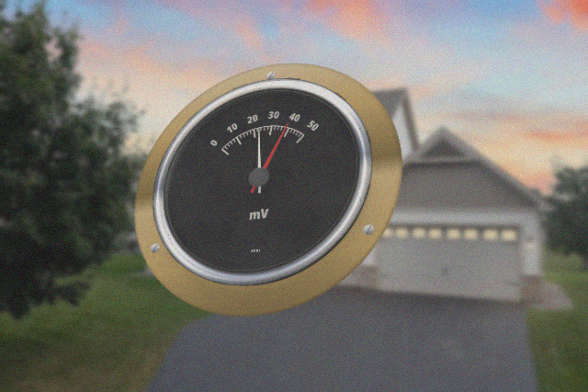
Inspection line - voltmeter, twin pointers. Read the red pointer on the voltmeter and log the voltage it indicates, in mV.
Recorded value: 40 mV
